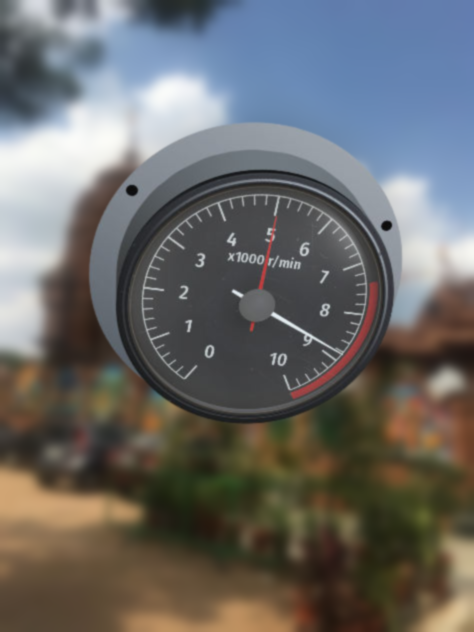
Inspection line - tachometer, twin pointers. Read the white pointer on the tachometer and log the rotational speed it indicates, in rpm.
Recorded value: 8800 rpm
